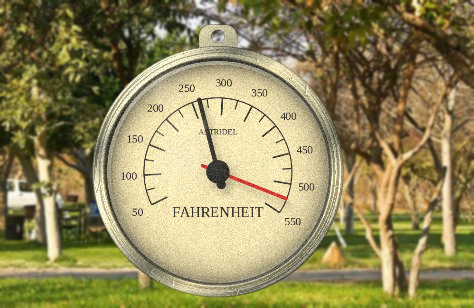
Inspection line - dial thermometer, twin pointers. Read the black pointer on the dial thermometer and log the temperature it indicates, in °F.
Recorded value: 262.5 °F
